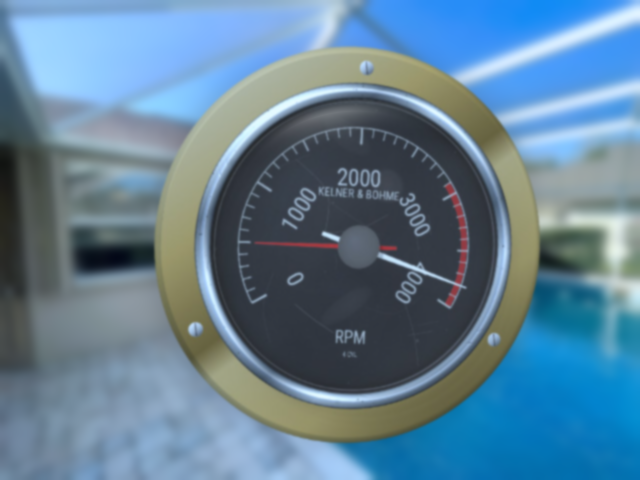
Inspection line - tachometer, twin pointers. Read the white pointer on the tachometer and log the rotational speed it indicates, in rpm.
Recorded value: 3800 rpm
